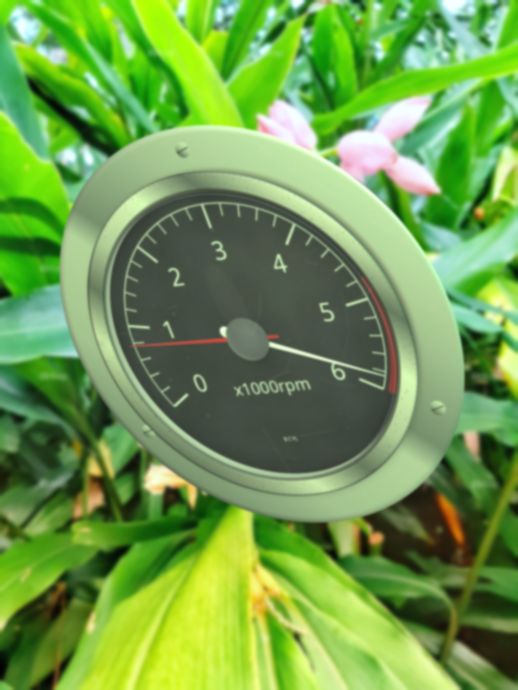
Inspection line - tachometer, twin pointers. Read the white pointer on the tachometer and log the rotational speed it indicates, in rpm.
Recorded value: 5800 rpm
